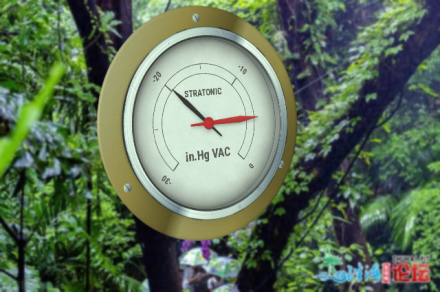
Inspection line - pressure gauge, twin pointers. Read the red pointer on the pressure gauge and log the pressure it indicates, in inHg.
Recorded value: -5 inHg
